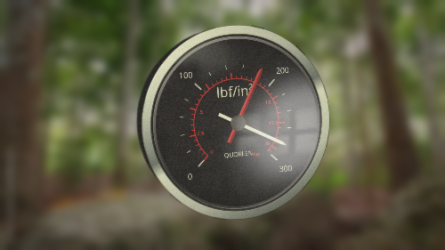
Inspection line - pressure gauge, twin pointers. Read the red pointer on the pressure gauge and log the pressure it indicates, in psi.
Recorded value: 180 psi
